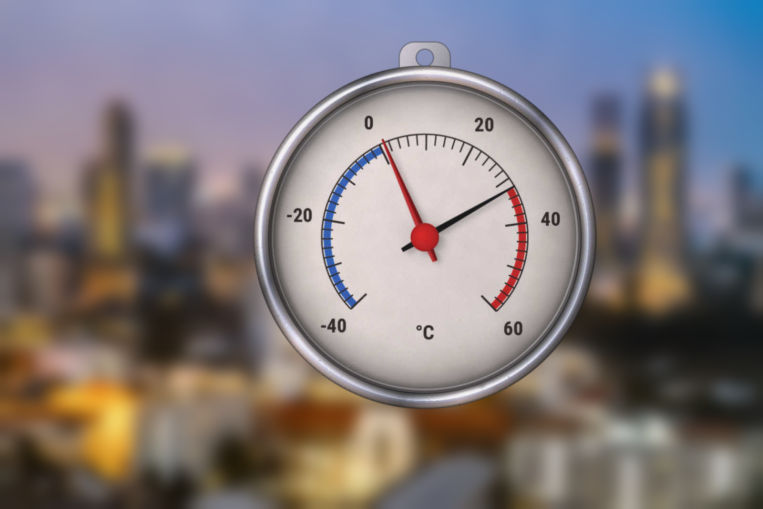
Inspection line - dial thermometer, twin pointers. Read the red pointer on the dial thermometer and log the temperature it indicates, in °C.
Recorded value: 1 °C
